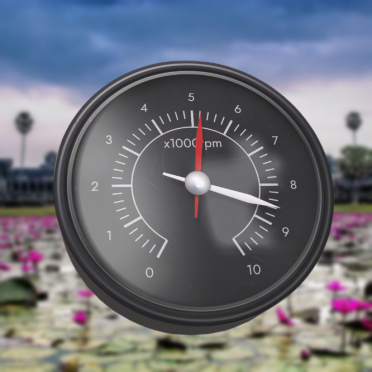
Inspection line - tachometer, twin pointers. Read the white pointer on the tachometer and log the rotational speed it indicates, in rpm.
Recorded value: 8600 rpm
